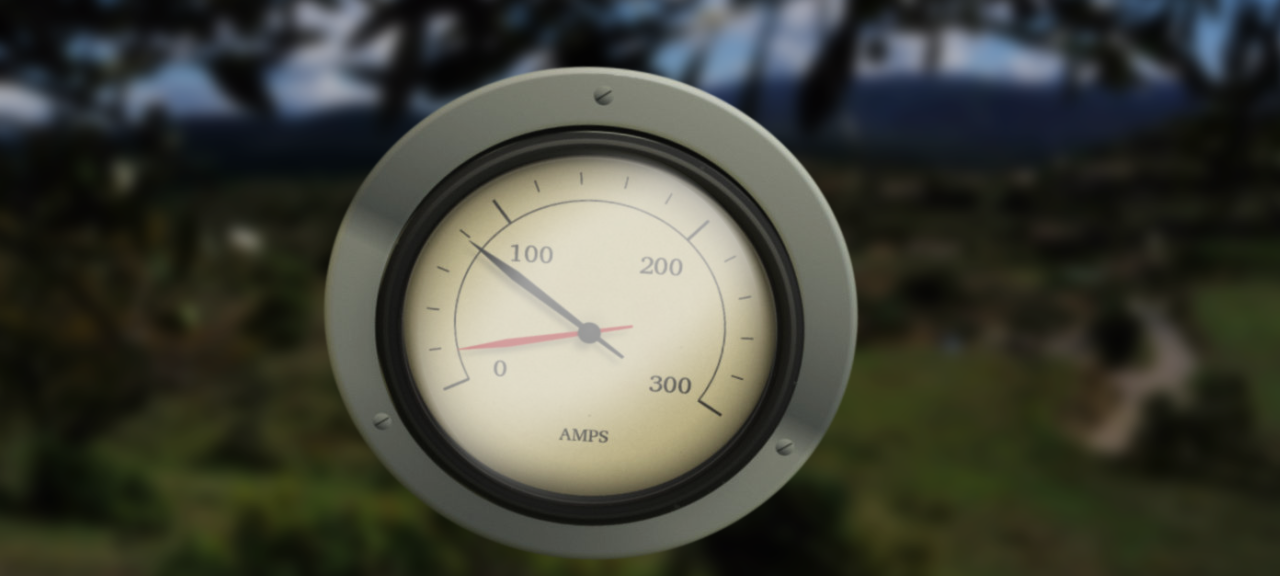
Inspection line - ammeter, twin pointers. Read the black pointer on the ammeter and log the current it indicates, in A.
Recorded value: 80 A
